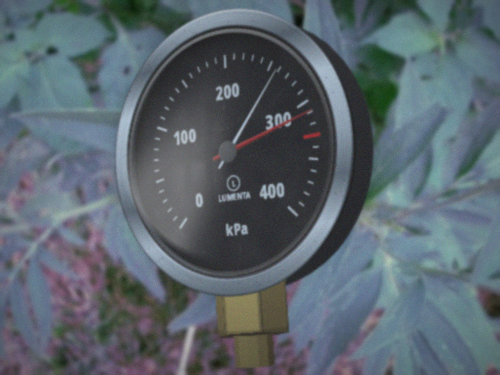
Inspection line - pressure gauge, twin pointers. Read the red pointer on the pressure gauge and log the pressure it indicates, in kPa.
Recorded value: 310 kPa
